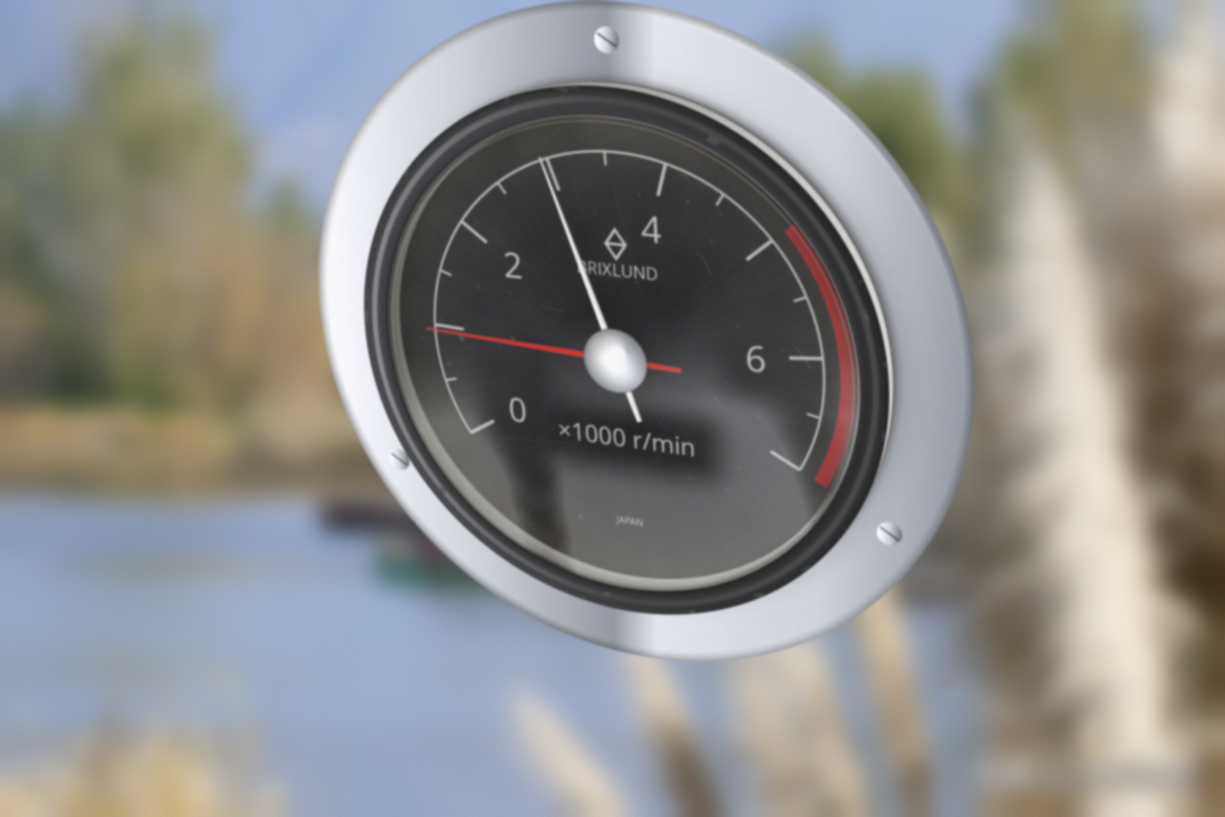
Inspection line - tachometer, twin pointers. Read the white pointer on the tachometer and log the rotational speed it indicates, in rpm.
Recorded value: 3000 rpm
